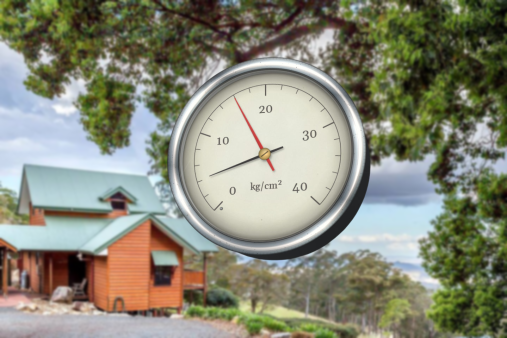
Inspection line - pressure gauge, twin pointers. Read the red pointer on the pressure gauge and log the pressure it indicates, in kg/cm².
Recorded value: 16 kg/cm²
